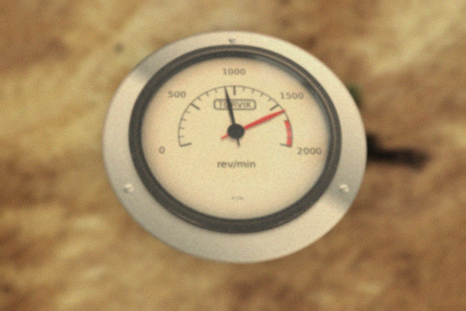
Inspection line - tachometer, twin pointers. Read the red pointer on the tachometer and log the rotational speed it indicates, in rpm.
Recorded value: 1600 rpm
